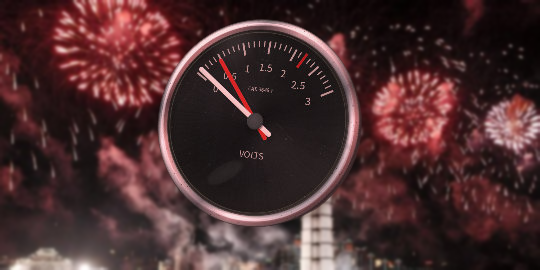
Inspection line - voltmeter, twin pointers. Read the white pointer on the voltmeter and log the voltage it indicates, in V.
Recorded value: 0.1 V
